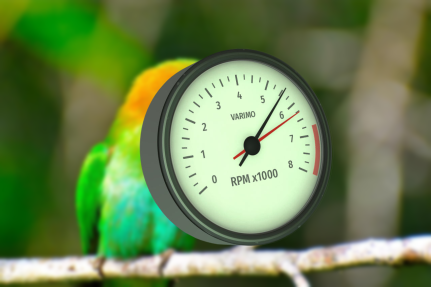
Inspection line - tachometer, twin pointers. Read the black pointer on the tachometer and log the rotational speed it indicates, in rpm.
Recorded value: 5500 rpm
